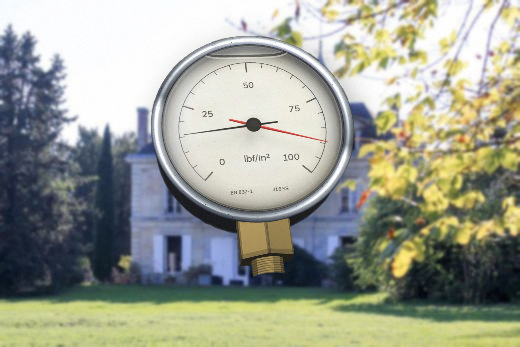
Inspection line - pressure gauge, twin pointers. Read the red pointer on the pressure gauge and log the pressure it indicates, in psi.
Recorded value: 90 psi
